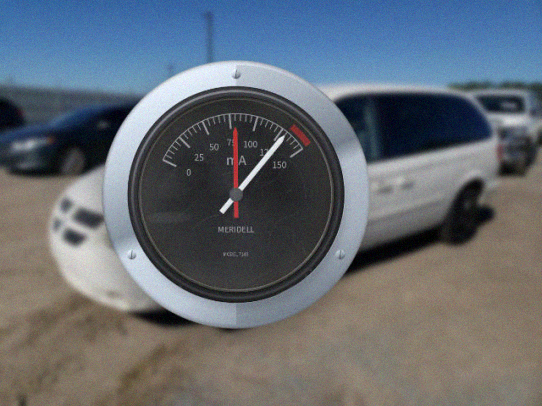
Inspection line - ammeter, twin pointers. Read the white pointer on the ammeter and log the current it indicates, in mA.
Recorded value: 130 mA
